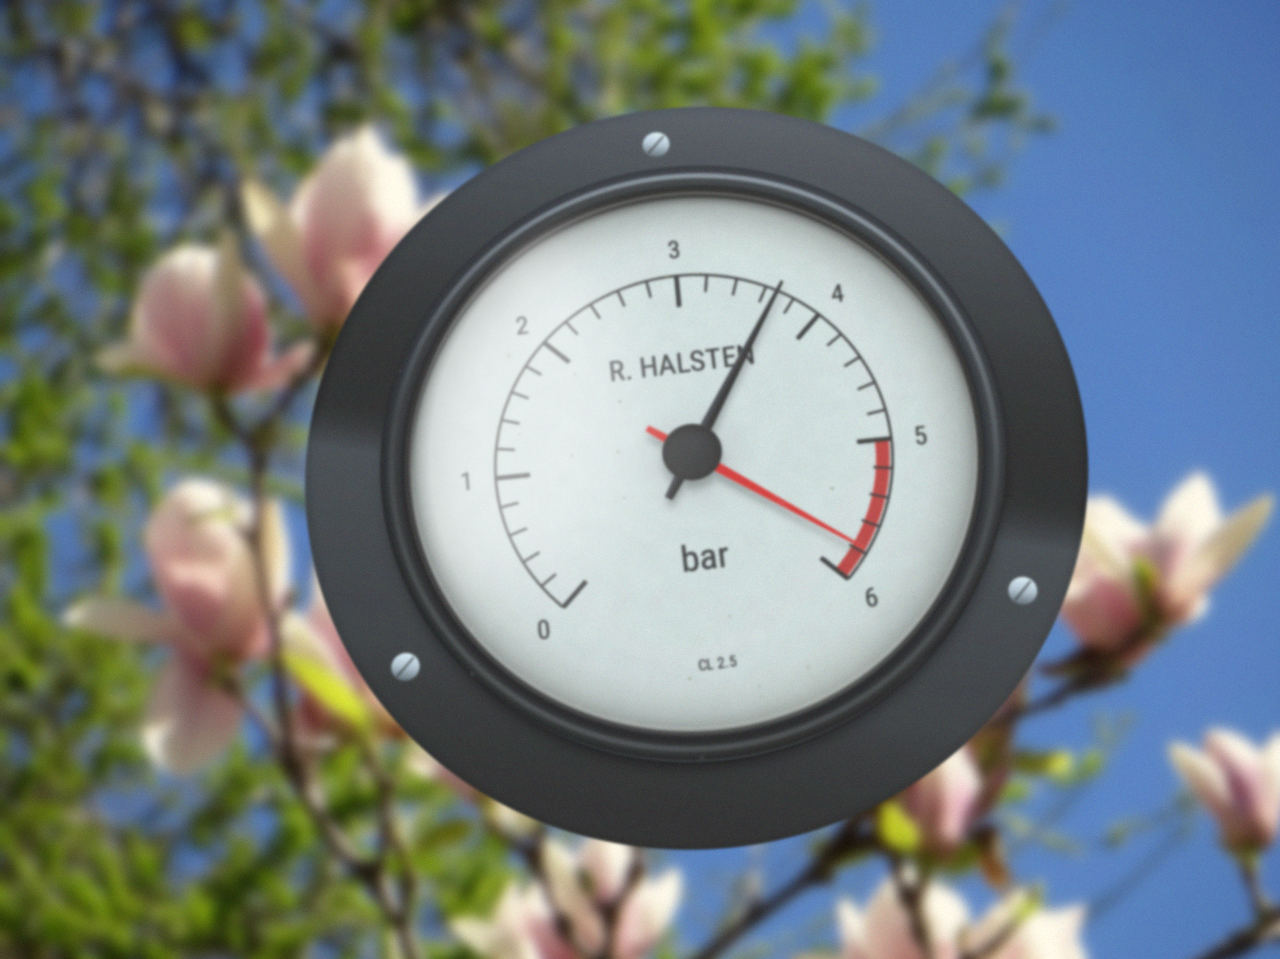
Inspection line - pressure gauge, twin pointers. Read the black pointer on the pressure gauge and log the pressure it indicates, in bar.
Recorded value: 3.7 bar
